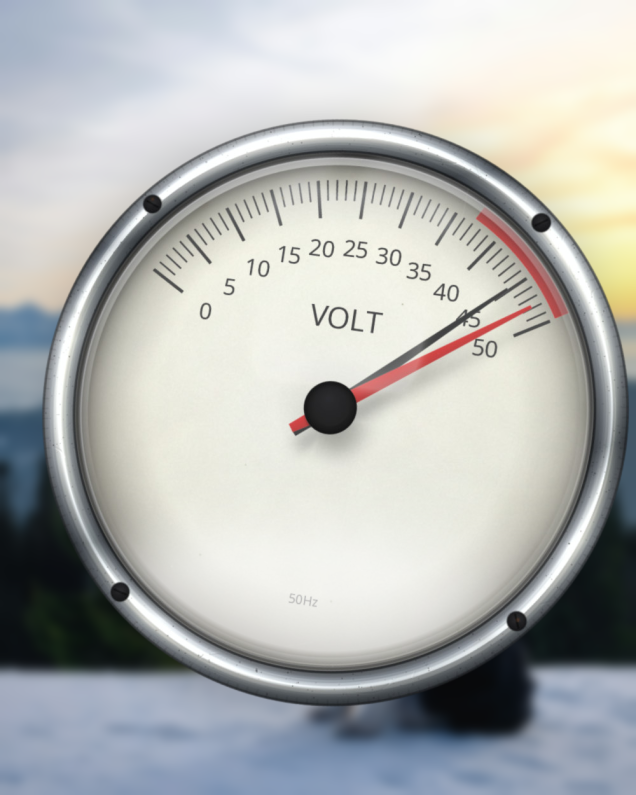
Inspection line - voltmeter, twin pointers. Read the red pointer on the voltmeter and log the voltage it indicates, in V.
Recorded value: 48 V
